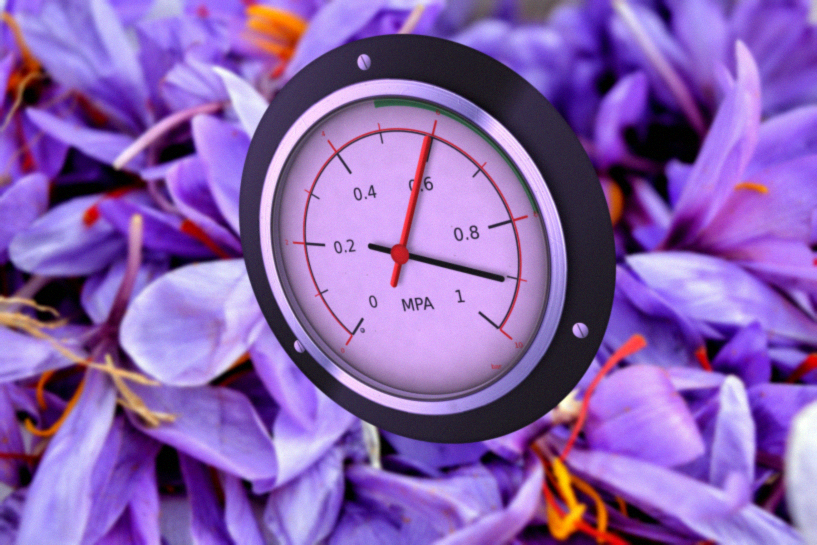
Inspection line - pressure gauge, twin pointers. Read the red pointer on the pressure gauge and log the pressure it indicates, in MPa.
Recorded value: 0.6 MPa
